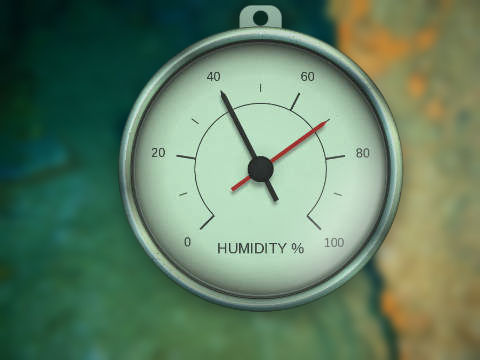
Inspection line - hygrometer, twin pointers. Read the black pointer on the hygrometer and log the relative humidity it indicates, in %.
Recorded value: 40 %
